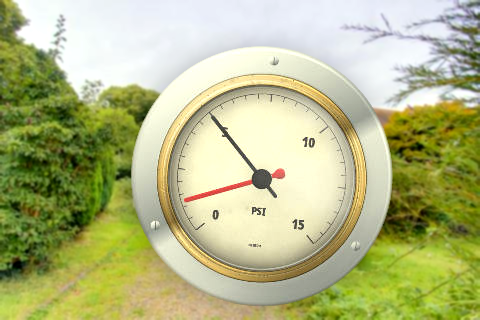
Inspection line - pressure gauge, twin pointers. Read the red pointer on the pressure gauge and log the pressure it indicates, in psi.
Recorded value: 1.25 psi
